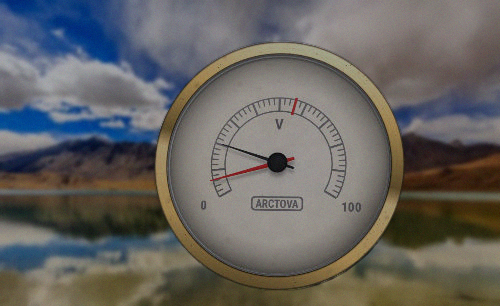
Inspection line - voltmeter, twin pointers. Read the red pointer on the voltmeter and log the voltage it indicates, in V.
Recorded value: 6 V
